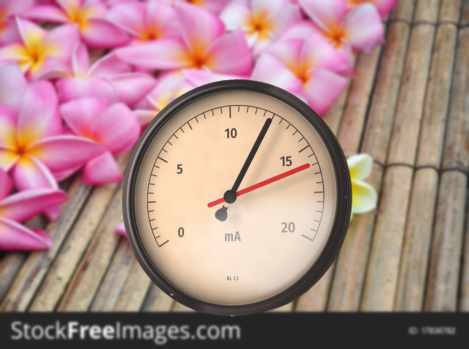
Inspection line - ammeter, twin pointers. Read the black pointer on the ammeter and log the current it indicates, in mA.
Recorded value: 12.5 mA
